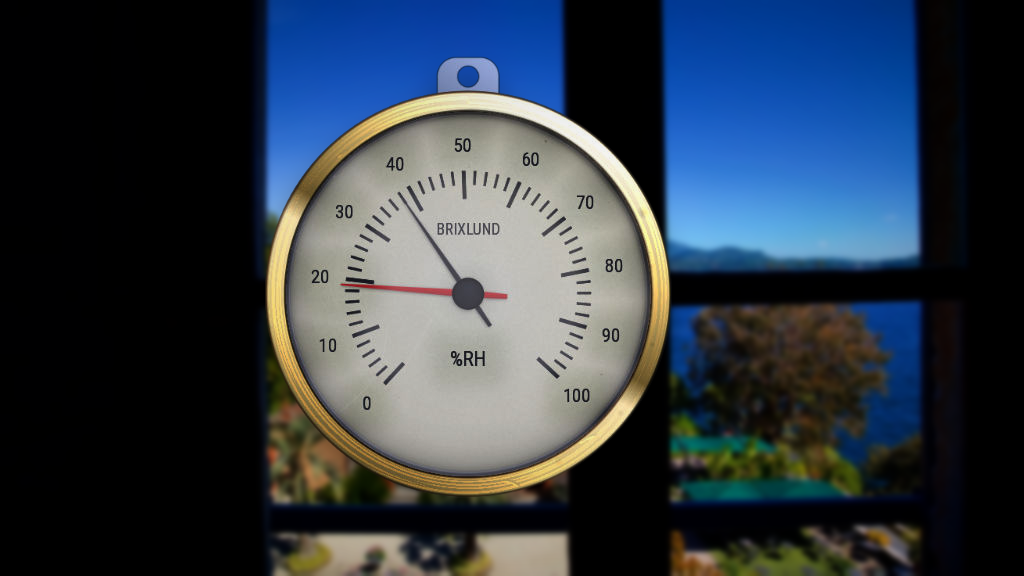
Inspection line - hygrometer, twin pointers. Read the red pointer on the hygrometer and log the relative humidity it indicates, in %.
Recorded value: 19 %
